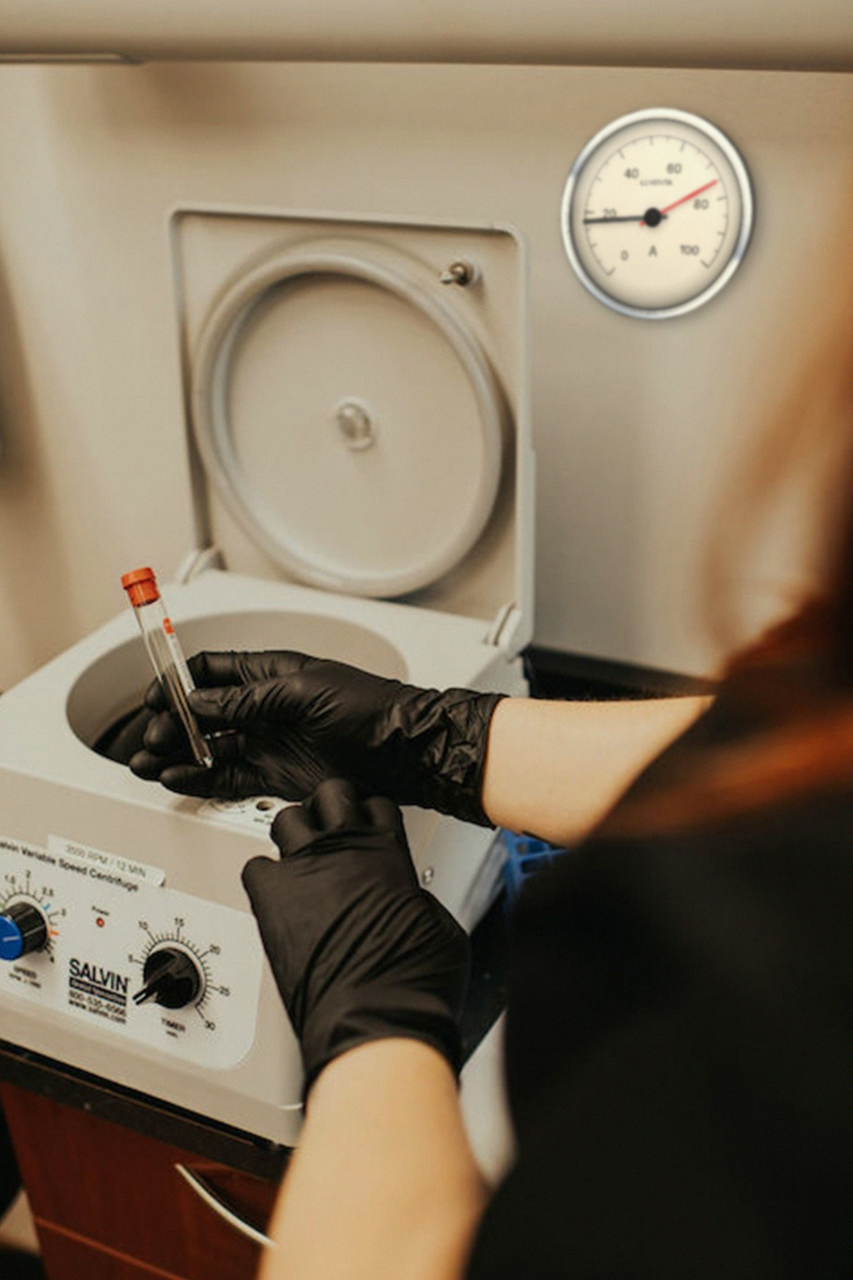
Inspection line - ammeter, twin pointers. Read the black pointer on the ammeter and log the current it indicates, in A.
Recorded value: 17.5 A
